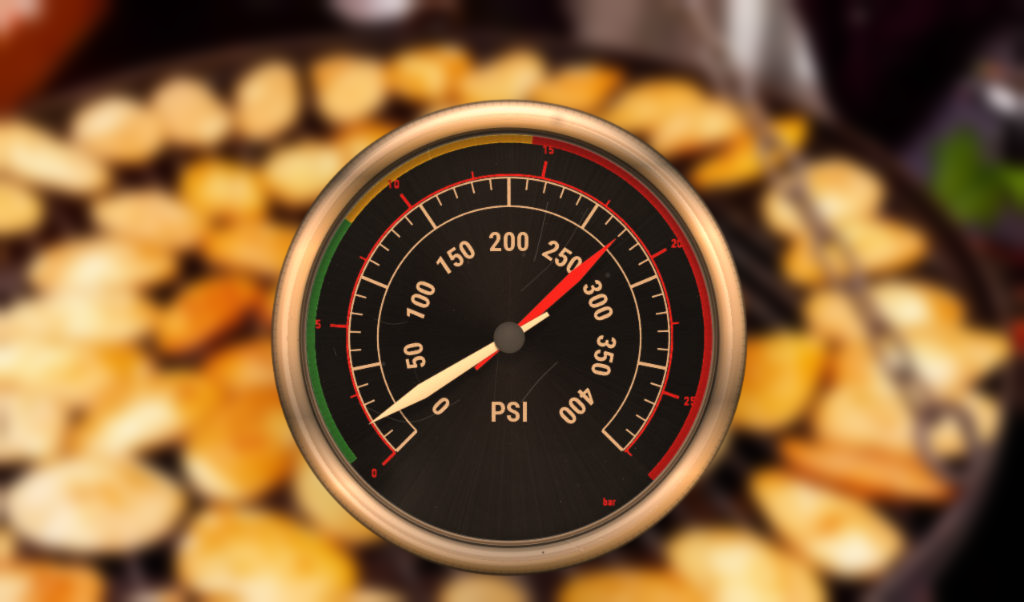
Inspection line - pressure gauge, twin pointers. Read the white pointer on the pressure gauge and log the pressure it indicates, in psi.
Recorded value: 20 psi
